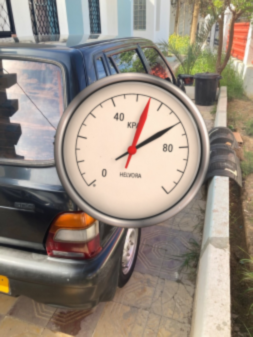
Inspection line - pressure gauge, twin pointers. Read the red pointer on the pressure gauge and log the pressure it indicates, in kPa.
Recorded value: 55 kPa
